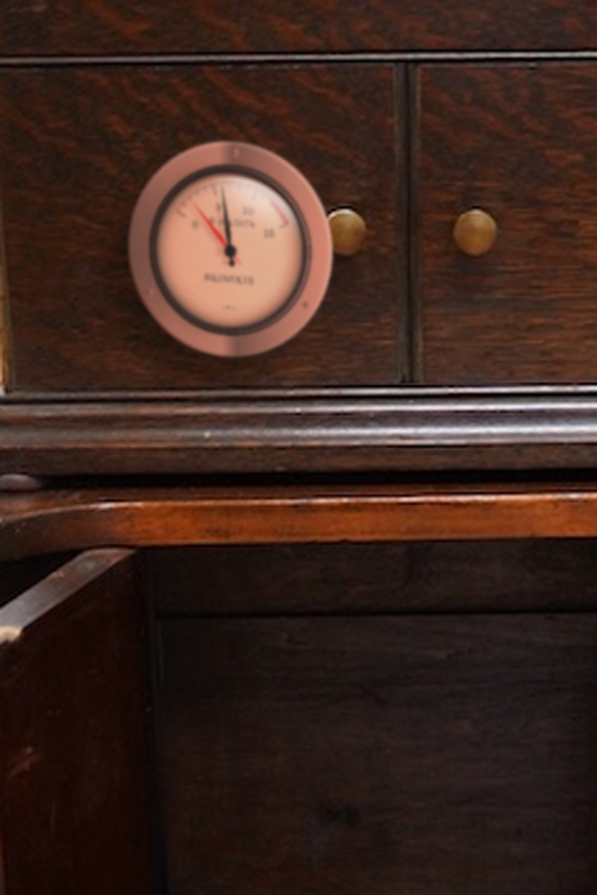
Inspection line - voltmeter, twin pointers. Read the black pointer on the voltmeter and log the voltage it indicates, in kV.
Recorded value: 6 kV
